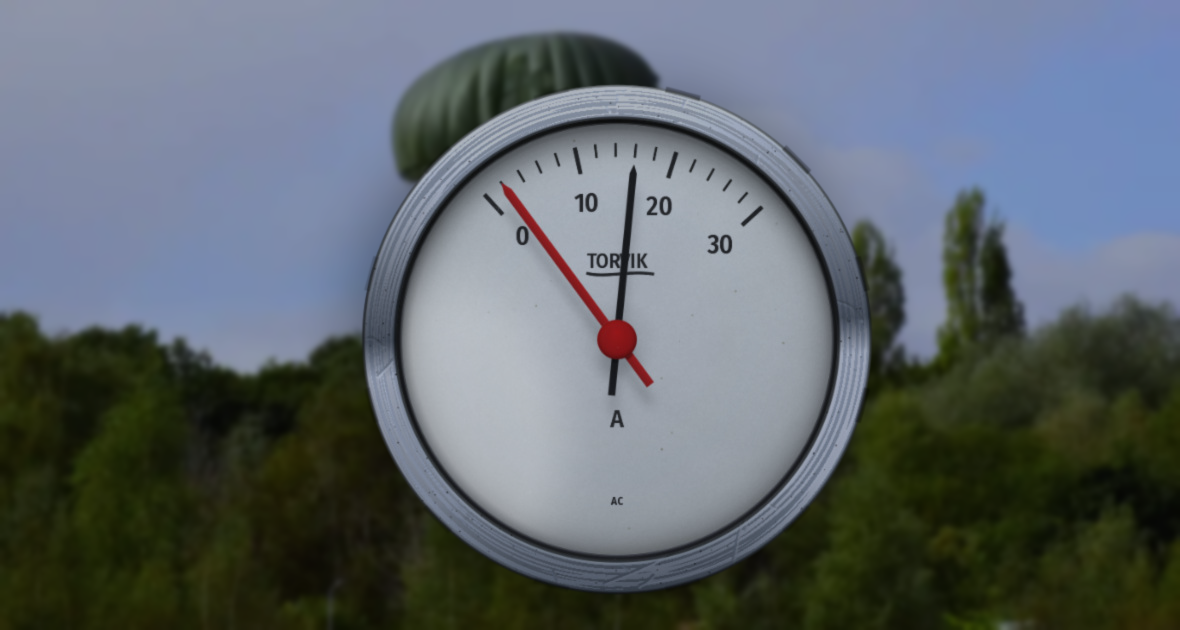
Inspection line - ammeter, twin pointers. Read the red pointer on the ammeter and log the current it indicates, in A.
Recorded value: 2 A
